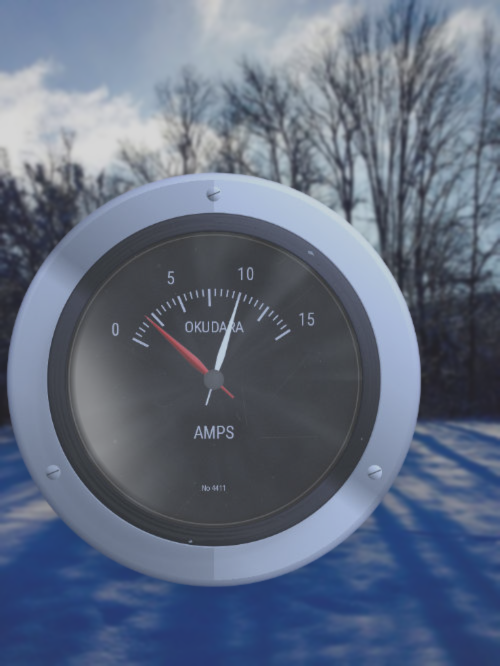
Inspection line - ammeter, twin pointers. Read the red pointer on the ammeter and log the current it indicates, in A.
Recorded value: 2 A
